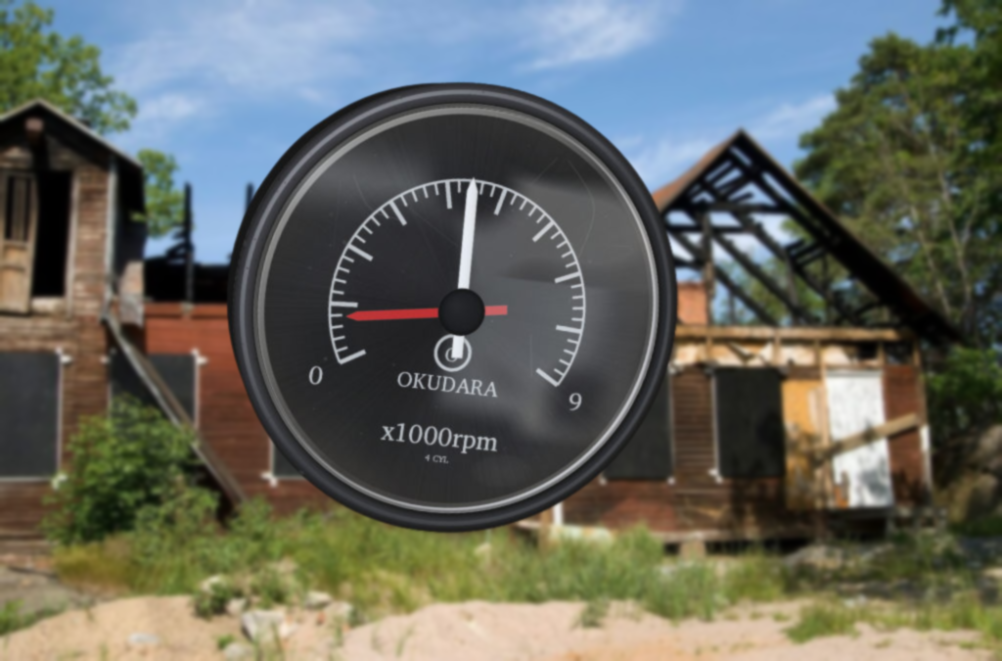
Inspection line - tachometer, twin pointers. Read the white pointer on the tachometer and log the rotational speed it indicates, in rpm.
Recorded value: 4400 rpm
